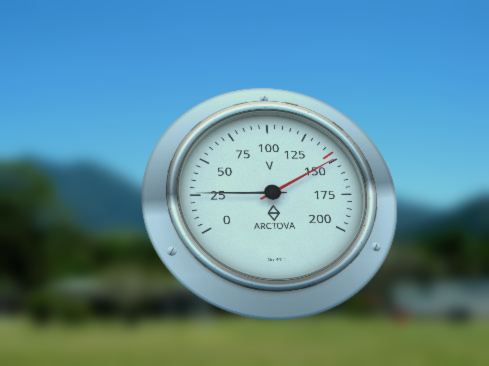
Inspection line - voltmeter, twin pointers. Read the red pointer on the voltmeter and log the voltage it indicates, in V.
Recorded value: 150 V
